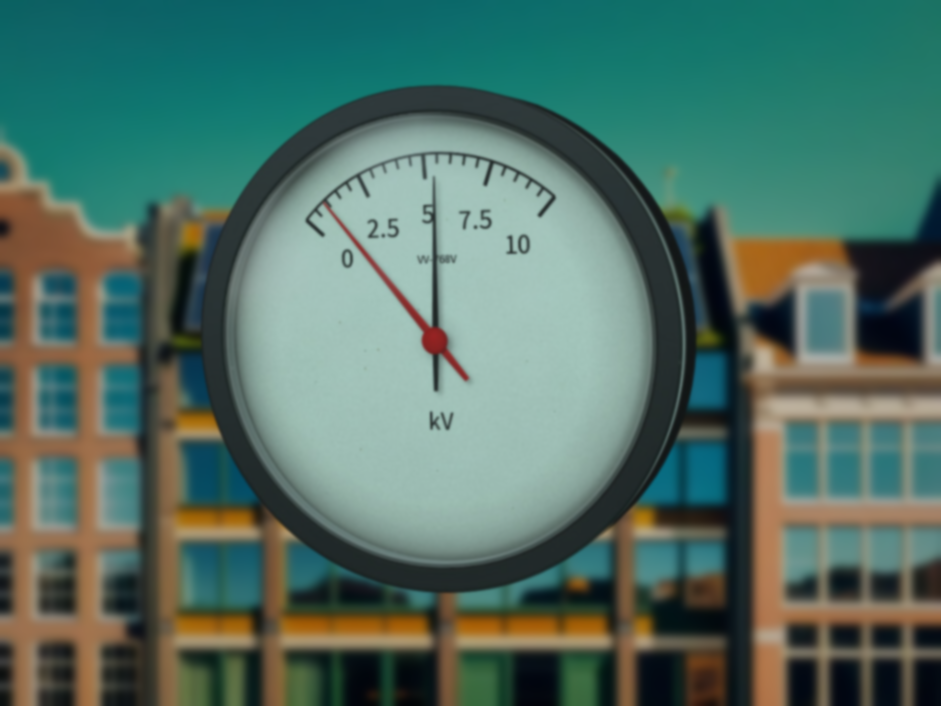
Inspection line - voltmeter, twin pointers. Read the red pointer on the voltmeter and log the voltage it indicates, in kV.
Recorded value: 1 kV
